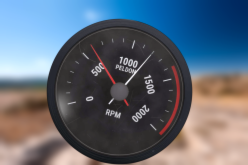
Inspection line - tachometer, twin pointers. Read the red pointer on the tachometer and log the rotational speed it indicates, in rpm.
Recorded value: 600 rpm
